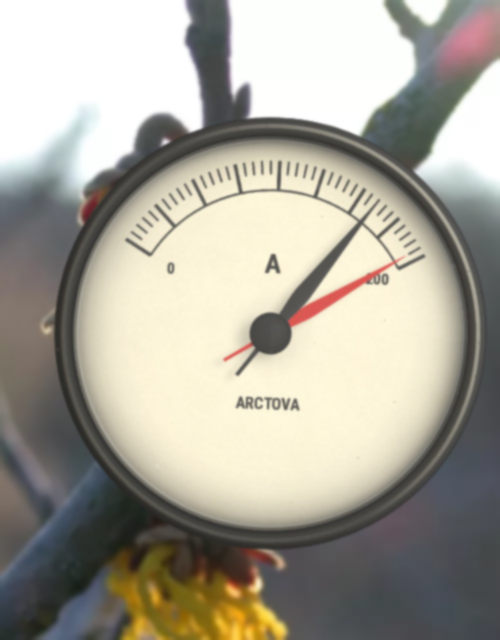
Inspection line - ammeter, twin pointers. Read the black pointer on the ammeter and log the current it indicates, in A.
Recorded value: 160 A
